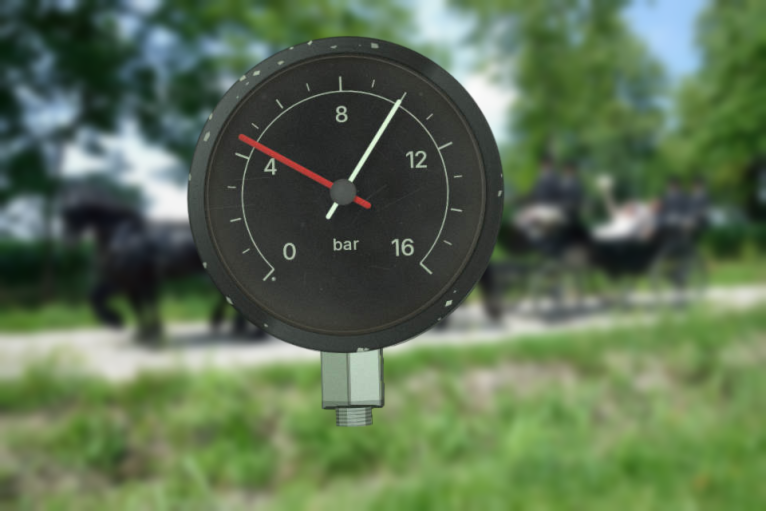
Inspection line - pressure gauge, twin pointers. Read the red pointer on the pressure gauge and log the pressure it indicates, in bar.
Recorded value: 4.5 bar
